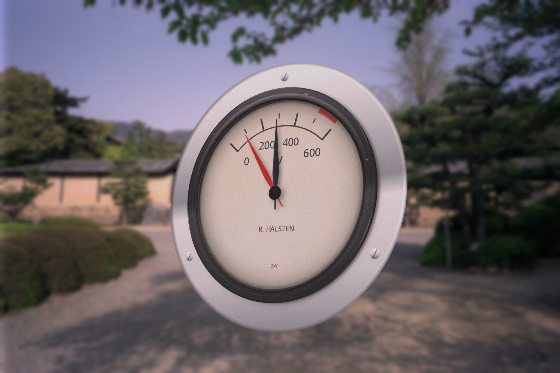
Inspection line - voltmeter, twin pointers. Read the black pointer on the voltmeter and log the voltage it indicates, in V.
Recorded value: 300 V
